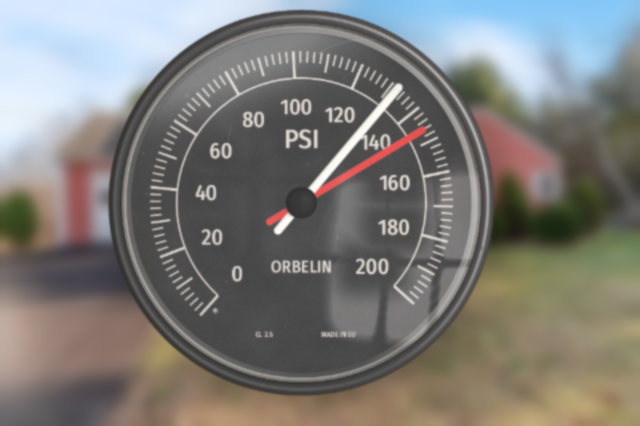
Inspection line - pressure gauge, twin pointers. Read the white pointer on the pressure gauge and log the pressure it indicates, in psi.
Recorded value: 132 psi
